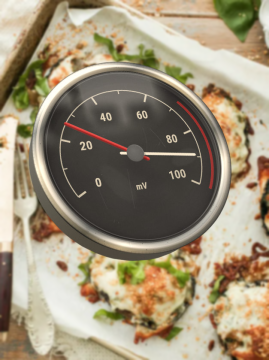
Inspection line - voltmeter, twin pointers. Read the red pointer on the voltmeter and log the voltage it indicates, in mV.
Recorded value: 25 mV
